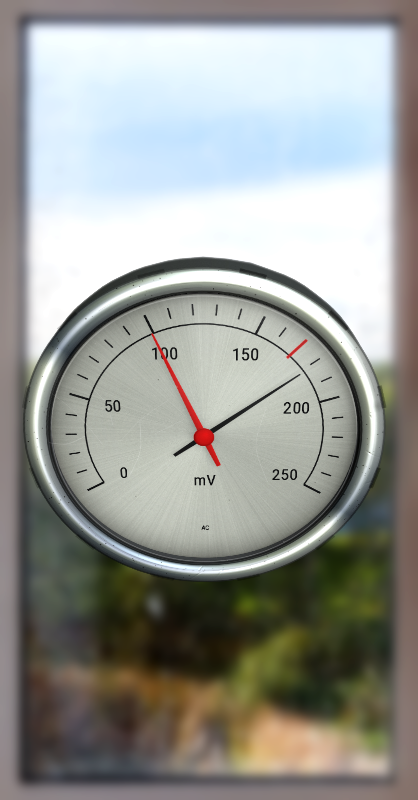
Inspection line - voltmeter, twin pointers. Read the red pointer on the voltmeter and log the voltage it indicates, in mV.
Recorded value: 100 mV
